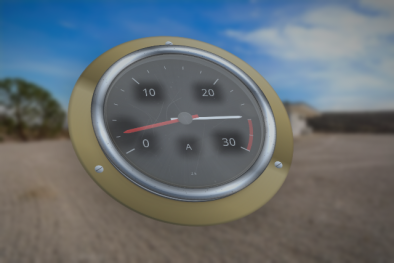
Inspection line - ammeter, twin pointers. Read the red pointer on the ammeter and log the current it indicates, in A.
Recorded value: 2 A
